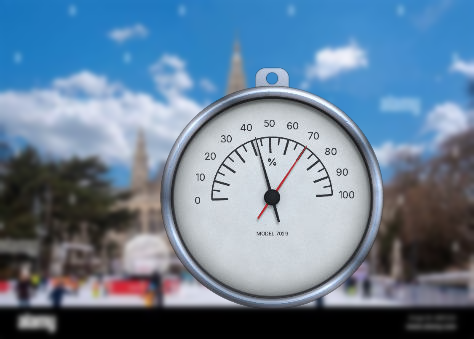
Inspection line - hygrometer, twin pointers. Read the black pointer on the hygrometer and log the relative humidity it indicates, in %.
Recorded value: 42.5 %
